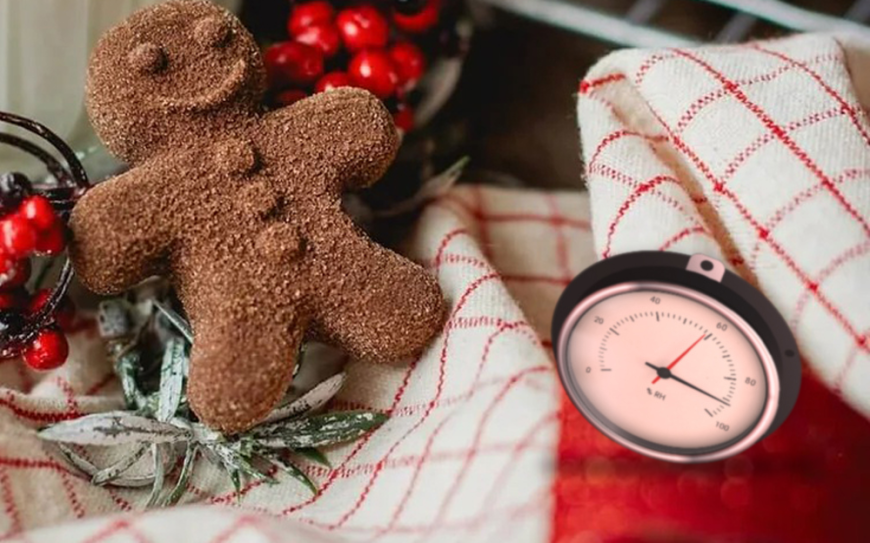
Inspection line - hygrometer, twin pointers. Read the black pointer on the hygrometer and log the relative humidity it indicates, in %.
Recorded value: 90 %
